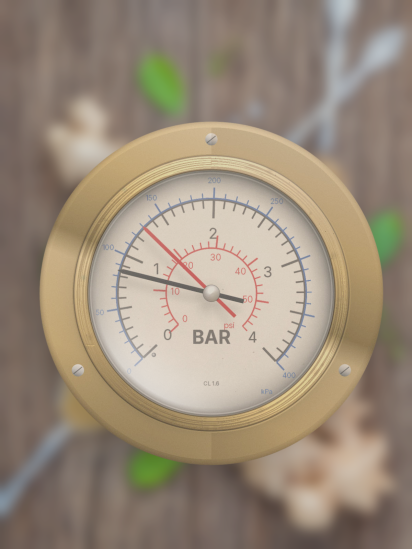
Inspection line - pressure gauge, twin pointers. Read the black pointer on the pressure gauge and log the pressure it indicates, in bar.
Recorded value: 0.85 bar
